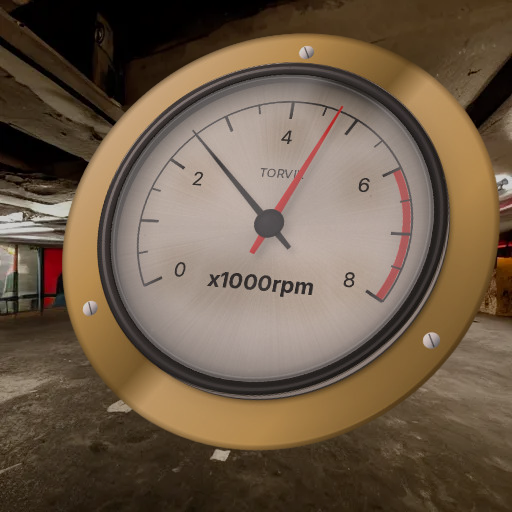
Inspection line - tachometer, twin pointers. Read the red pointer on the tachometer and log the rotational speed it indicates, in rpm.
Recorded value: 4750 rpm
